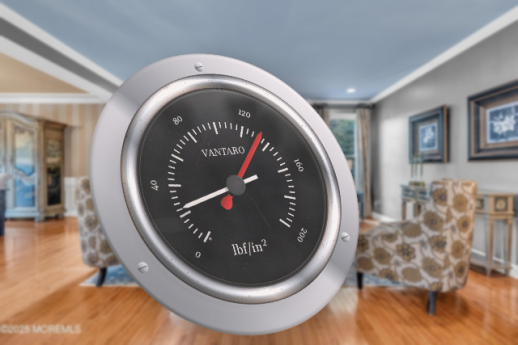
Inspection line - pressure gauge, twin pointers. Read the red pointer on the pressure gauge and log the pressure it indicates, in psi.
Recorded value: 132 psi
